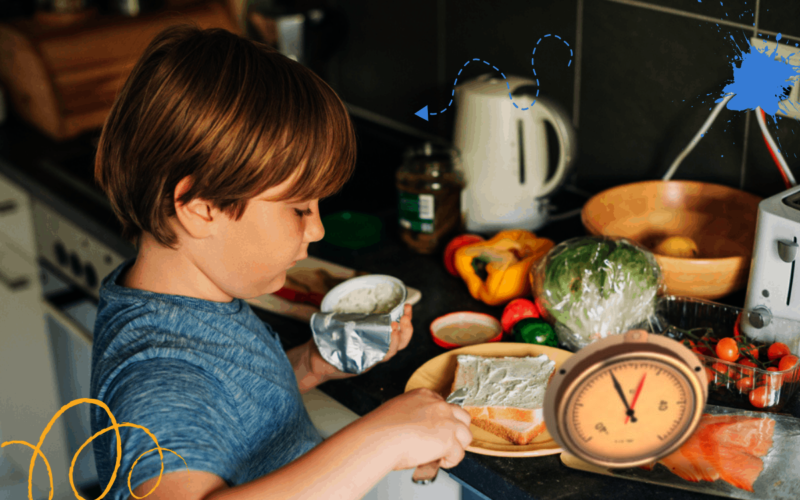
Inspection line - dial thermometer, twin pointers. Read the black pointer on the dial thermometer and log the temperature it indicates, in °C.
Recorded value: 0 °C
